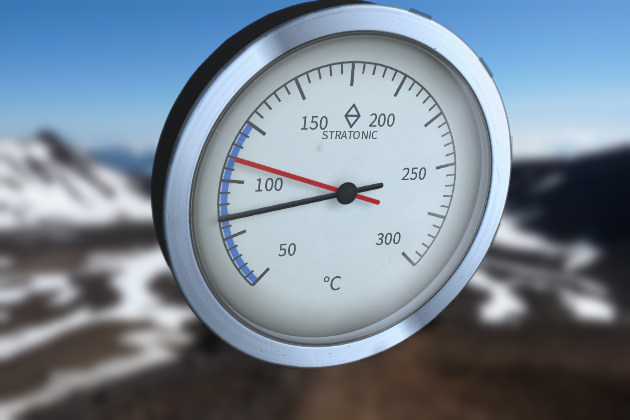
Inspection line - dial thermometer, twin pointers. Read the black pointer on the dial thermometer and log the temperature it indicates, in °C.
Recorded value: 85 °C
